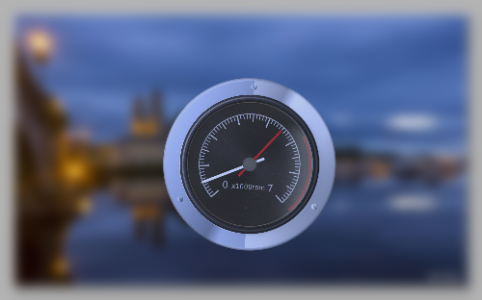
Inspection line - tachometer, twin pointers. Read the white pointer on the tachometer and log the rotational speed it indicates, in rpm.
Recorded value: 500 rpm
